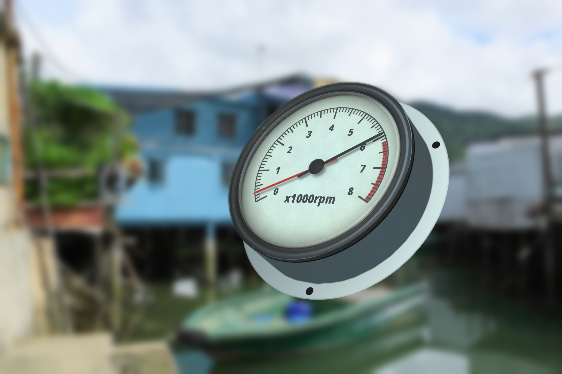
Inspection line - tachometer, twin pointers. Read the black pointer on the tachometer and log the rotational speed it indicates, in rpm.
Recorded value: 6000 rpm
